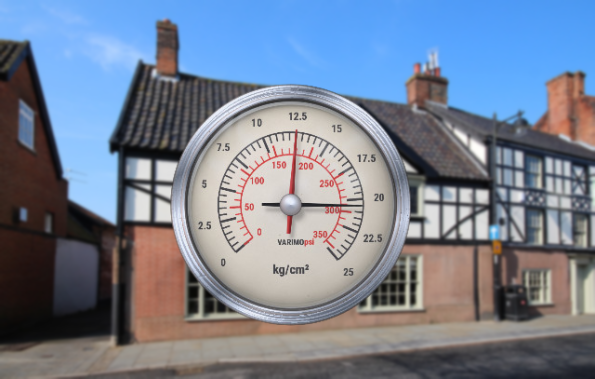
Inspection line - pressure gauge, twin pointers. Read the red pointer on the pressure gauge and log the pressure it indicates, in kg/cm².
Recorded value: 12.5 kg/cm²
